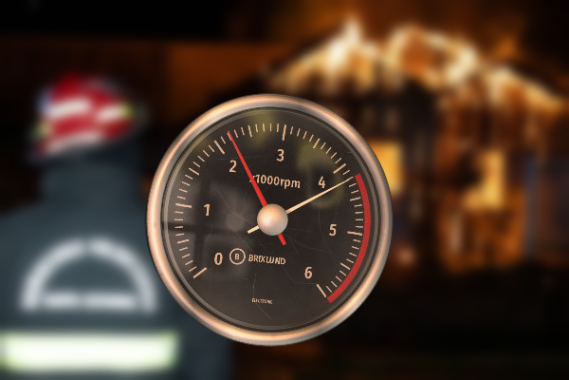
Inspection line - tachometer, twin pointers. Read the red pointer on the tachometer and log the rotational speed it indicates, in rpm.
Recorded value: 2200 rpm
